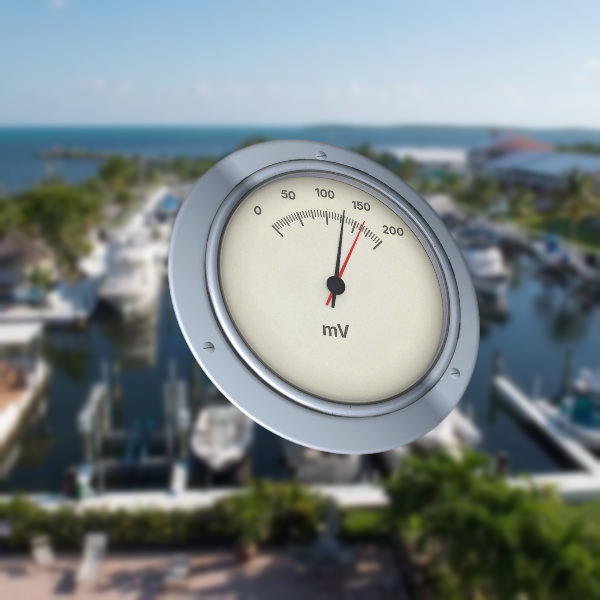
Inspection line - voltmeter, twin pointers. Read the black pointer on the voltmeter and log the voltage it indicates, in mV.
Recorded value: 125 mV
